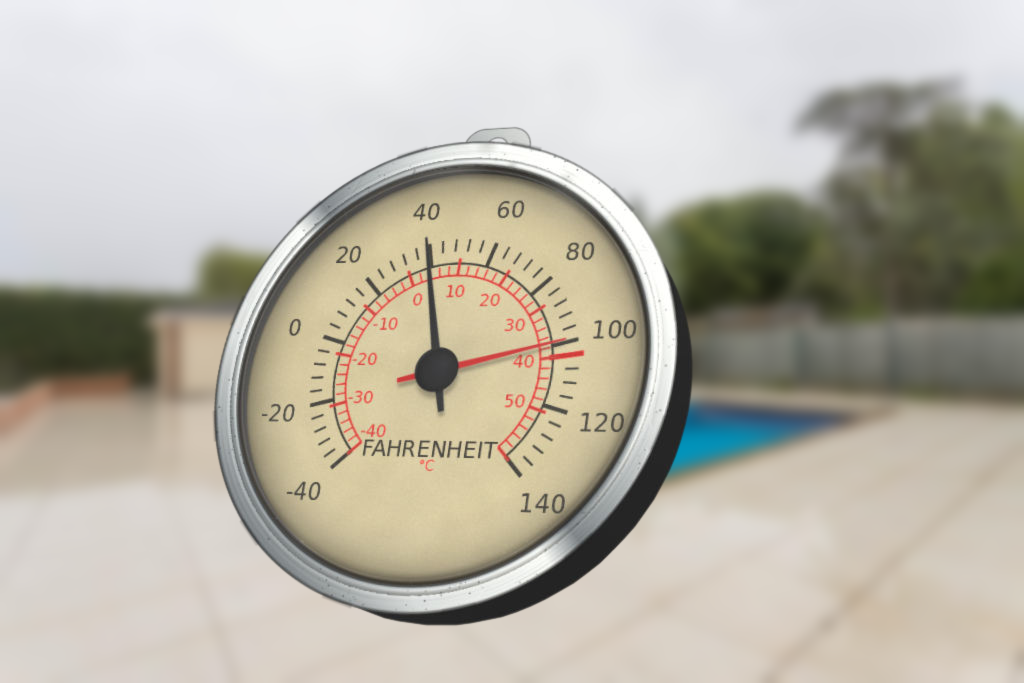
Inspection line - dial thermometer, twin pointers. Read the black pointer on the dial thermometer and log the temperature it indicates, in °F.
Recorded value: 40 °F
